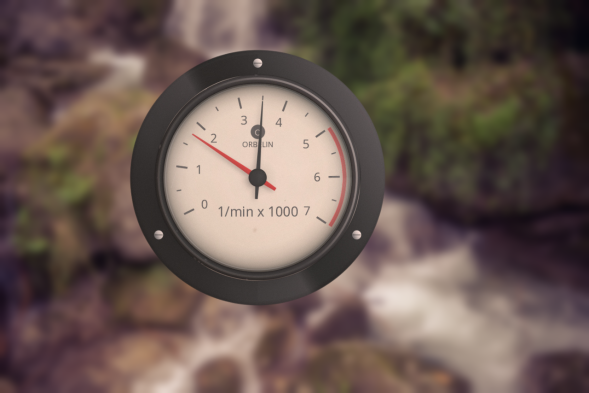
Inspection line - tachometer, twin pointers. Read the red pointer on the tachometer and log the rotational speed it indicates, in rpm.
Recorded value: 1750 rpm
